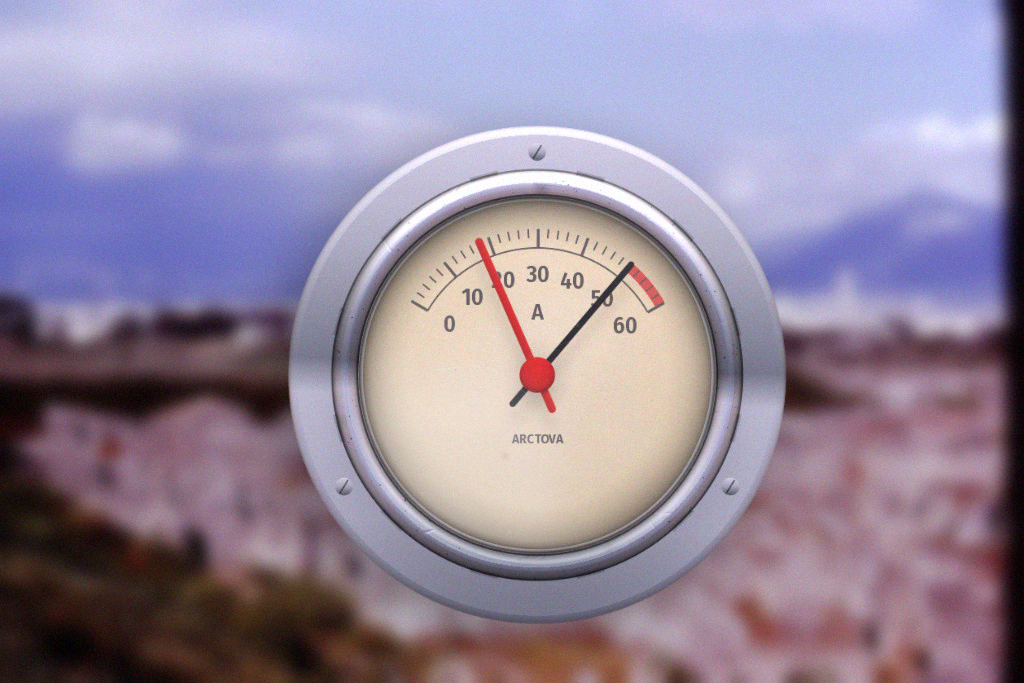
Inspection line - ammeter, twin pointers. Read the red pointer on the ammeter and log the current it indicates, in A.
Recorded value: 18 A
